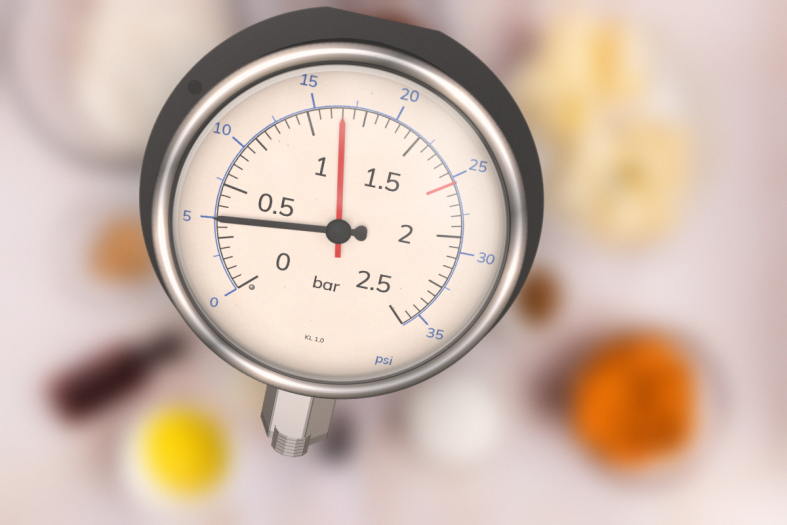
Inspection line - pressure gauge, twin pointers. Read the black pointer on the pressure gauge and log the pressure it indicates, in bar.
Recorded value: 0.35 bar
